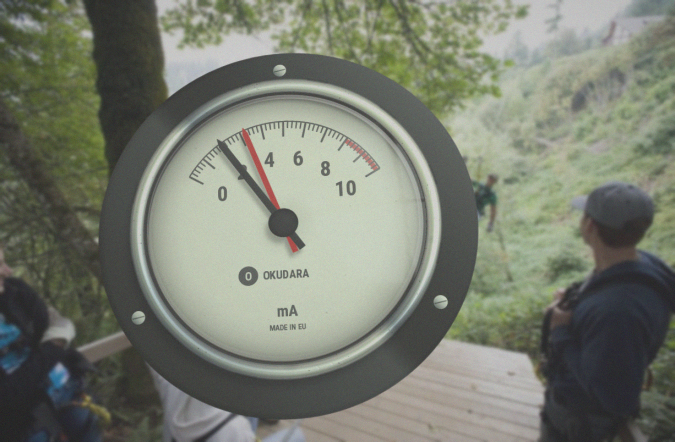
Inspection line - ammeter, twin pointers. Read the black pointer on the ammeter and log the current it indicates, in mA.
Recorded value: 2 mA
